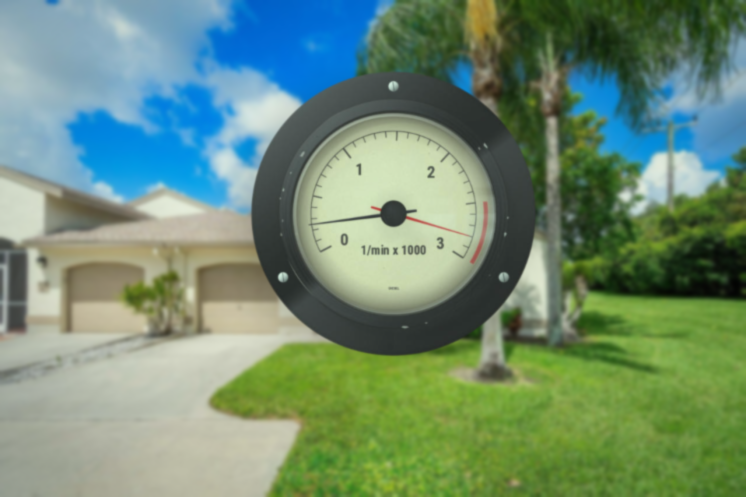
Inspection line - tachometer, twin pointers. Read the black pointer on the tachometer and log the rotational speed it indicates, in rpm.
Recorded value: 250 rpm
